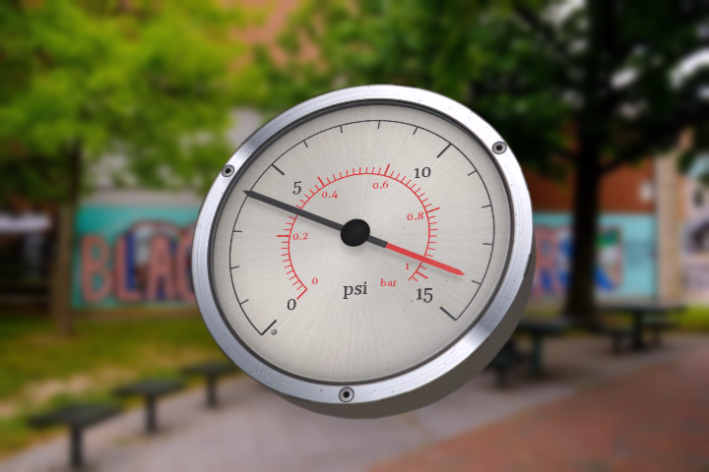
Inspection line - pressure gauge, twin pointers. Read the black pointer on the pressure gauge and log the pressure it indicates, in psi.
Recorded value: 4 psi
